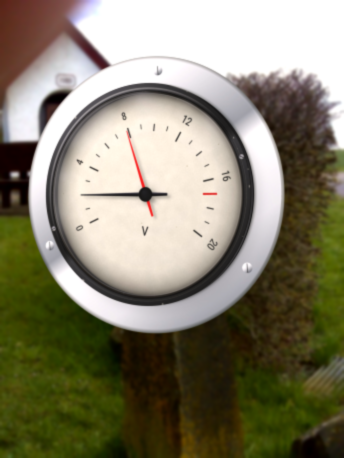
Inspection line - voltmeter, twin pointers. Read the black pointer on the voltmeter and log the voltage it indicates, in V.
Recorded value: 2 V
